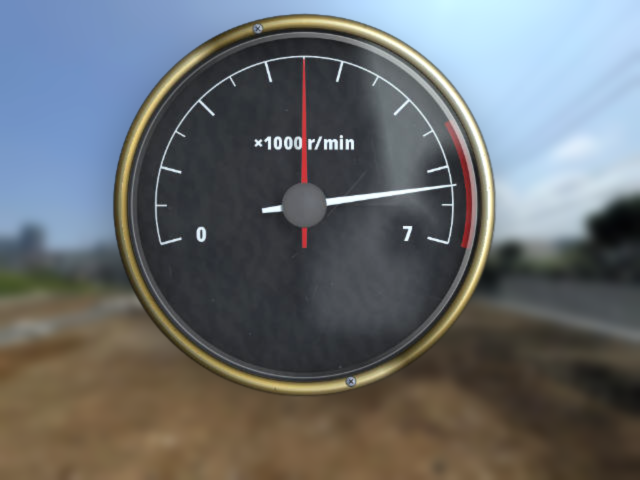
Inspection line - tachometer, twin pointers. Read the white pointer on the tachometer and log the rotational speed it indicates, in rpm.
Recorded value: 6250 rpm
